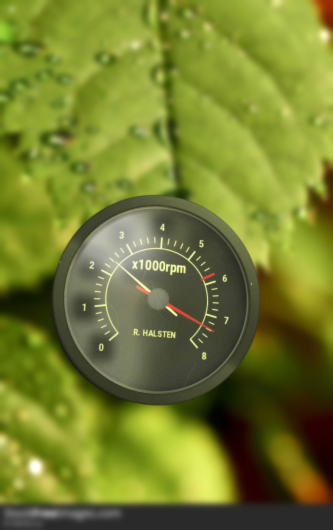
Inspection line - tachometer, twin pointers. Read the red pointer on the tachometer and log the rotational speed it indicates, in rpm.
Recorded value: 7400 rpm
